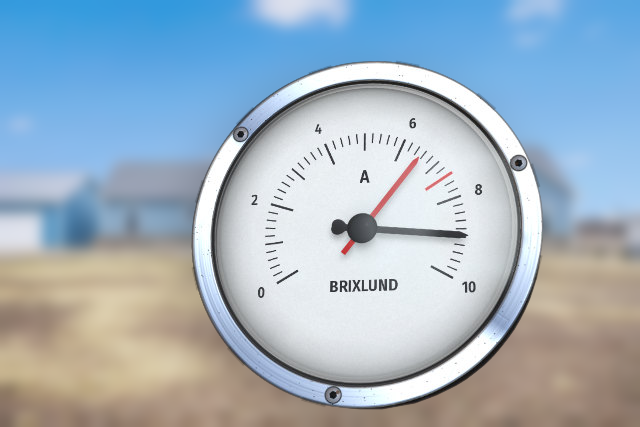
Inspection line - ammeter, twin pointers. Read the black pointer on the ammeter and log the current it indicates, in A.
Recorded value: 9 A
